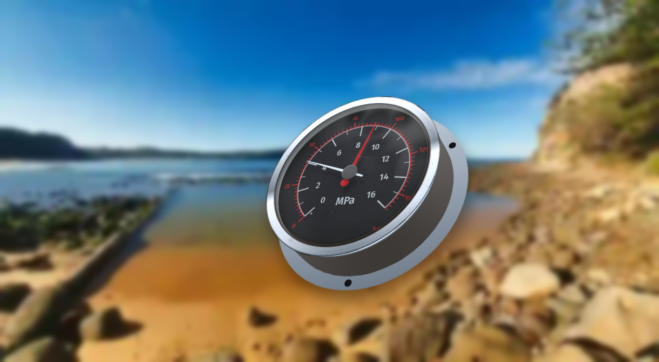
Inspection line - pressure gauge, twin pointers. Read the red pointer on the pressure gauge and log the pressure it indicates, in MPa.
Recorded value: 9 MPa
